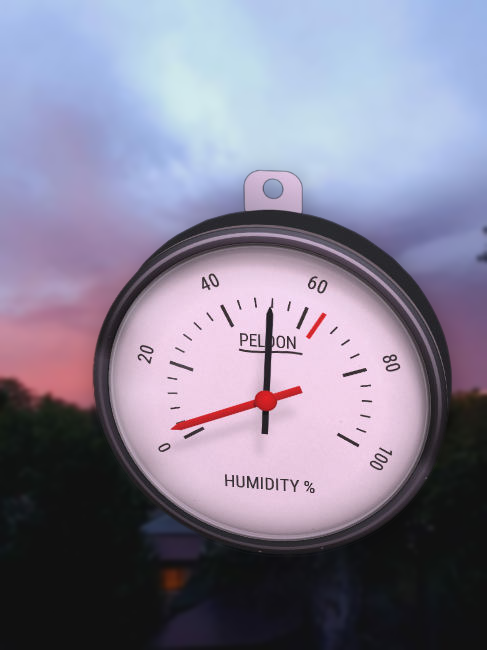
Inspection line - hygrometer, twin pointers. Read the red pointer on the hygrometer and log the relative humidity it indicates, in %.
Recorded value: 4 %
